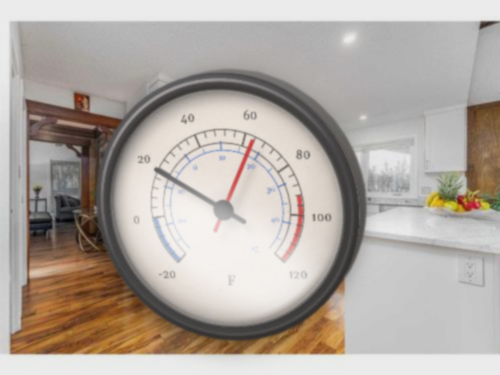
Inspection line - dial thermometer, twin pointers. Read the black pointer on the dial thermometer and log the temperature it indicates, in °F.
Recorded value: 20 °F
